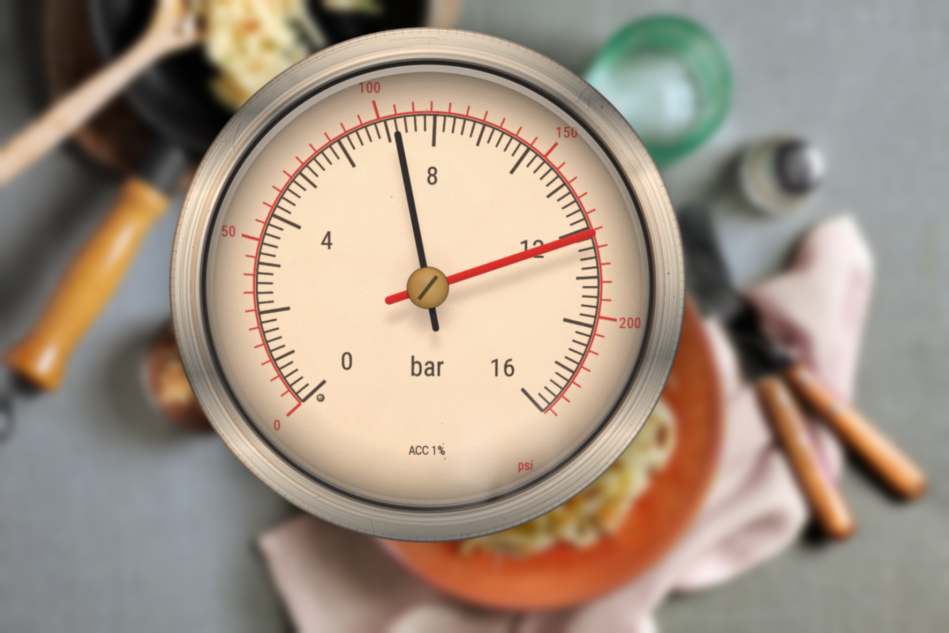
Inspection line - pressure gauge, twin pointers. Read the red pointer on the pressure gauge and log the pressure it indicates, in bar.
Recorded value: 12.1 bar
